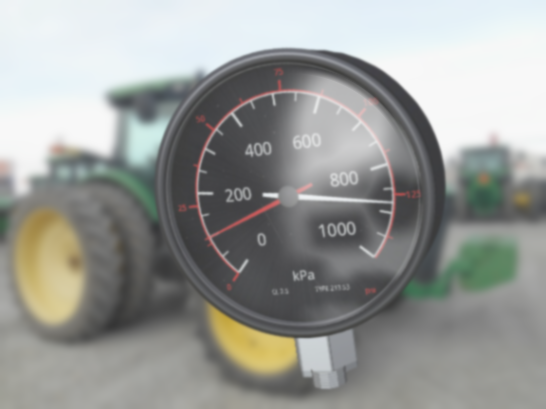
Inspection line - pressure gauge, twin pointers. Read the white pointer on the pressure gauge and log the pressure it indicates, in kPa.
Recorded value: 875 kPa
